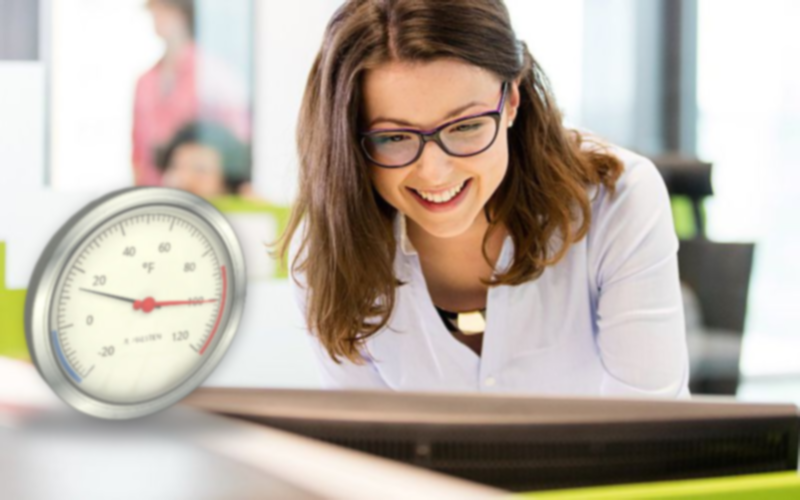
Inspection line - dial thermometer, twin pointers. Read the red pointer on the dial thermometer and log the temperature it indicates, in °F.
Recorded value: 100 °F
